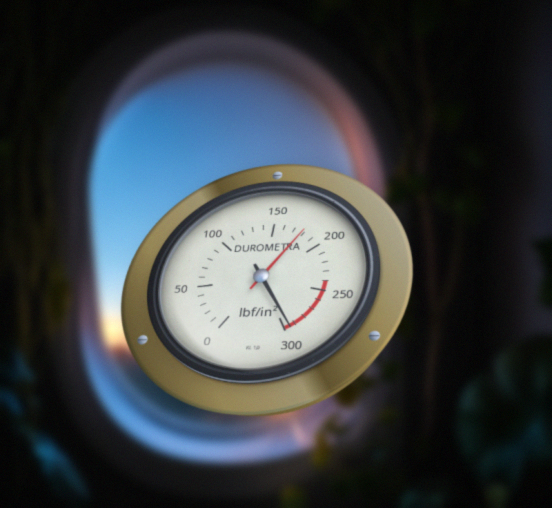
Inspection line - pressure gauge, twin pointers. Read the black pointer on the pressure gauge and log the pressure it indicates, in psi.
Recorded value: 295 psi
